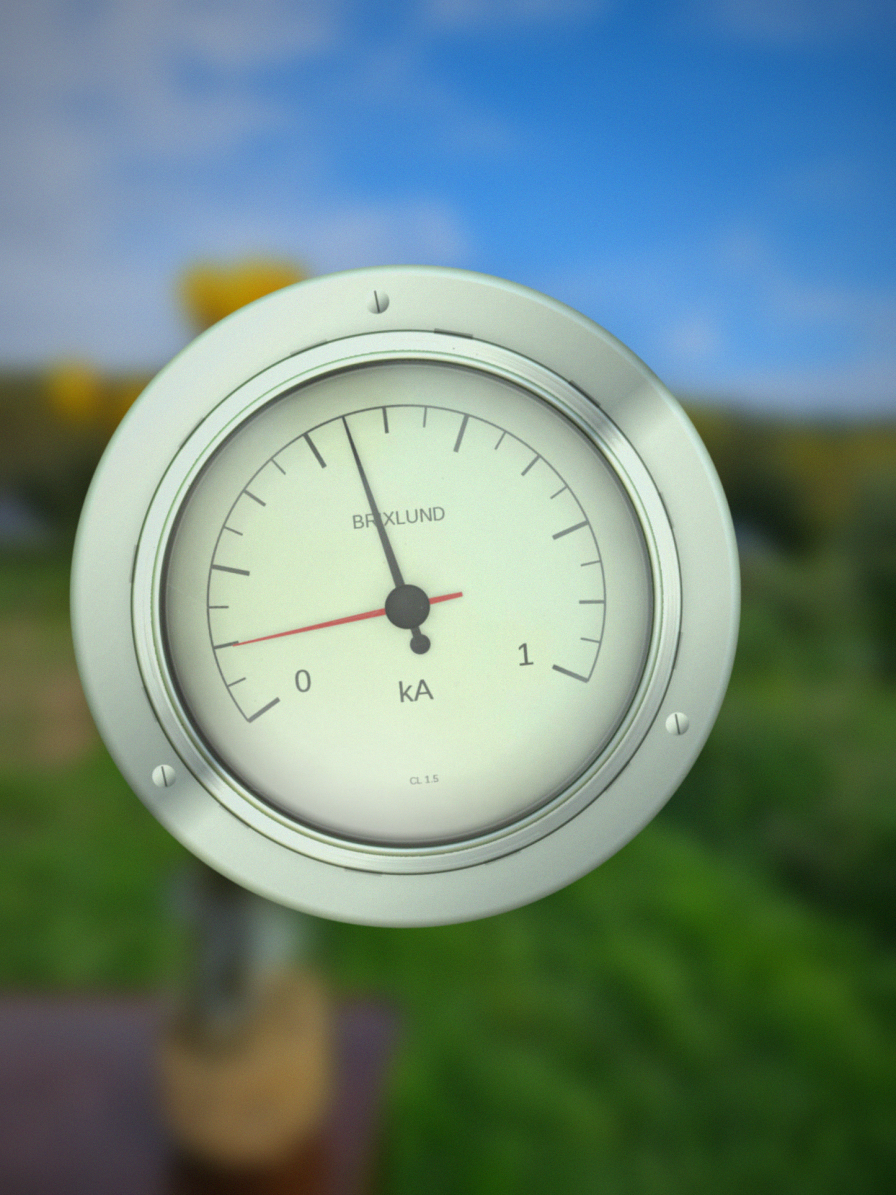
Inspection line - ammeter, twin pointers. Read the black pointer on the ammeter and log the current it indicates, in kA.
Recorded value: 0.45 kA
